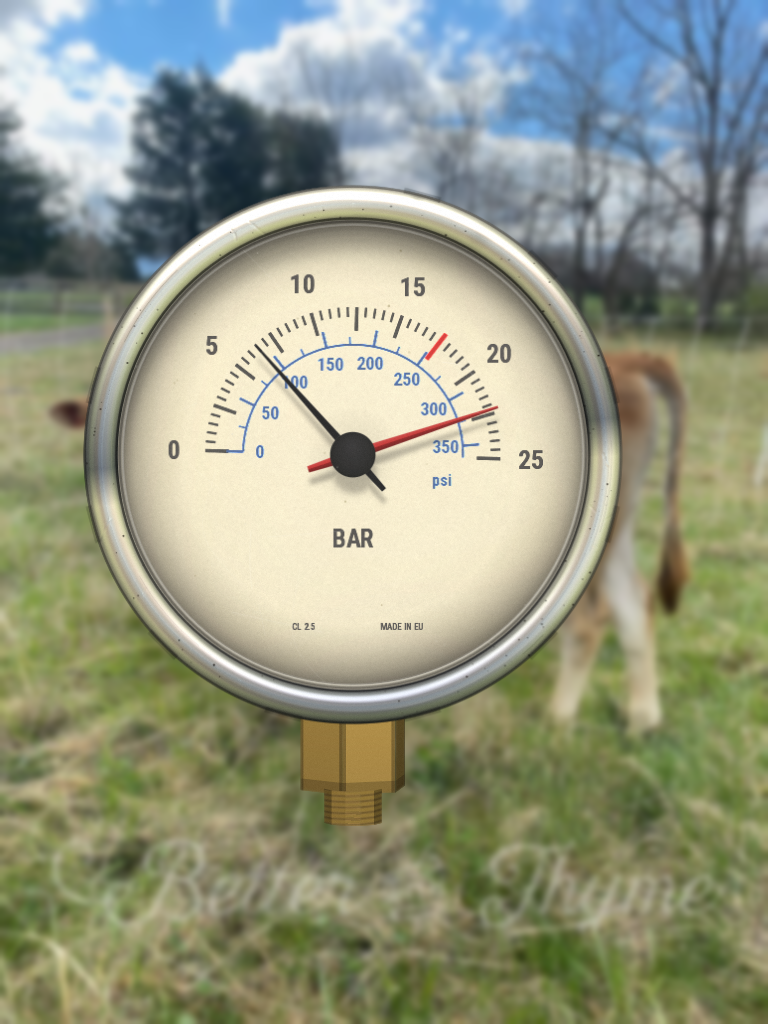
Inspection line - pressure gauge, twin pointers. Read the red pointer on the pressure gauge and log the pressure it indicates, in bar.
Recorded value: 22.25 bar
